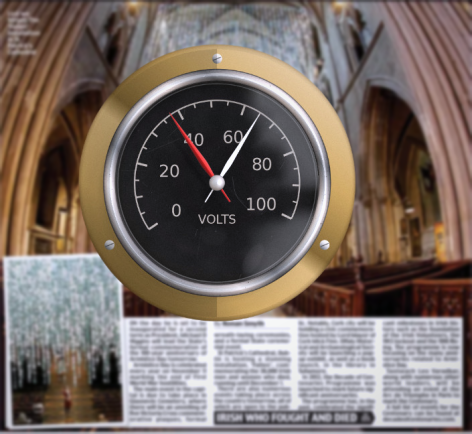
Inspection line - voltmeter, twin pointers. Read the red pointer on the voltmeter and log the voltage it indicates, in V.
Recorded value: 37.5 V
